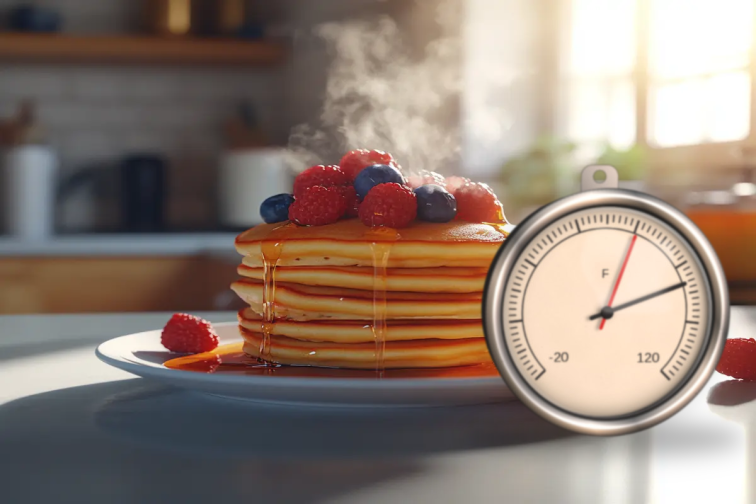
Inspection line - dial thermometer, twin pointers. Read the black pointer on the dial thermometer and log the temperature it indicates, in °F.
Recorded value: 86 °F
